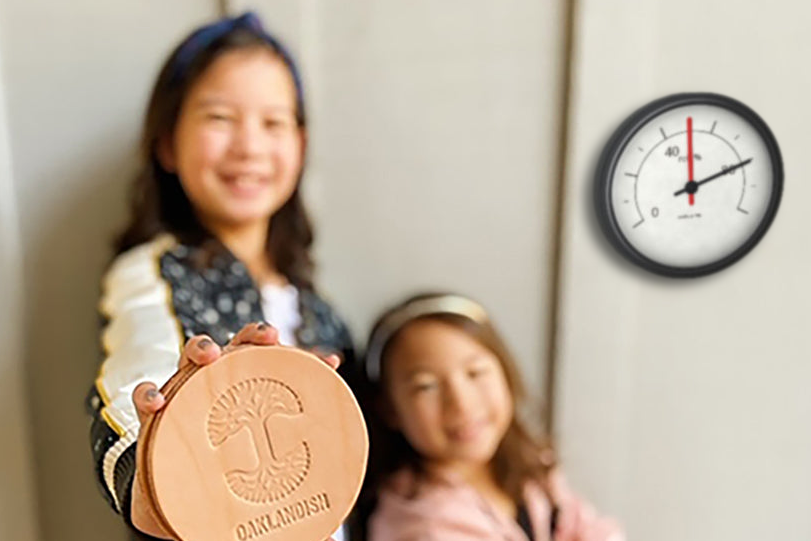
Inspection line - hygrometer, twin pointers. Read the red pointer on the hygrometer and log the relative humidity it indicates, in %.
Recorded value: 50 %
